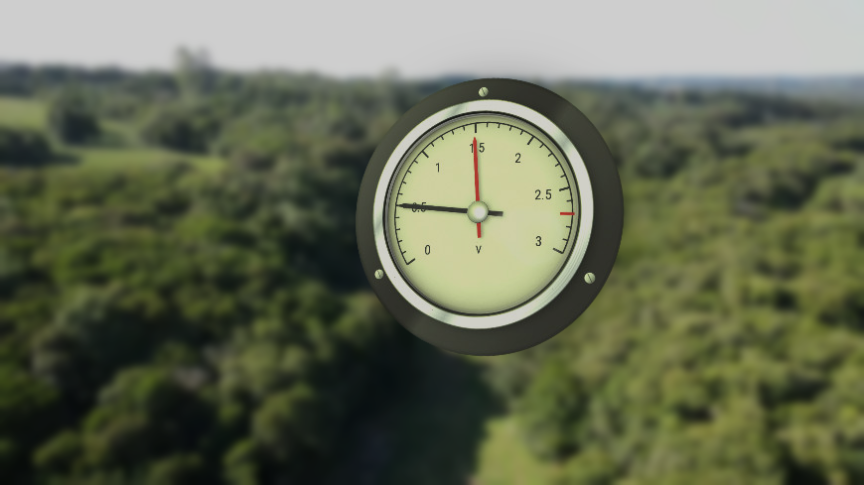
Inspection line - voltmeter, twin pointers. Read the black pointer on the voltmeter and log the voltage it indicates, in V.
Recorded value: 0.5 V
